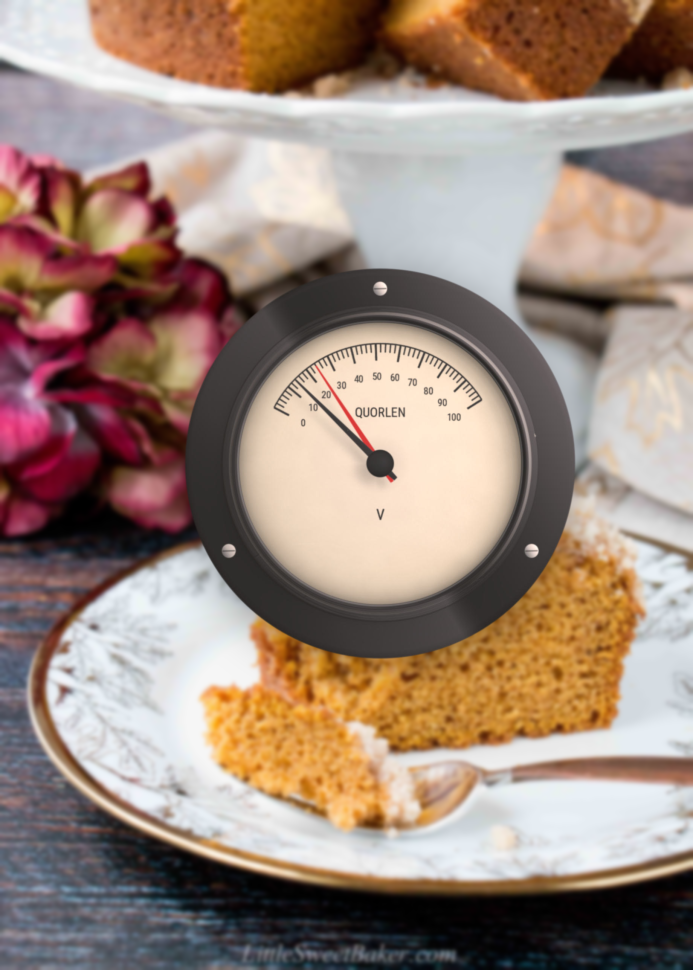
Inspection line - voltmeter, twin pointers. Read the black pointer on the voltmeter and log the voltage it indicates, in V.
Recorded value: 14 V
